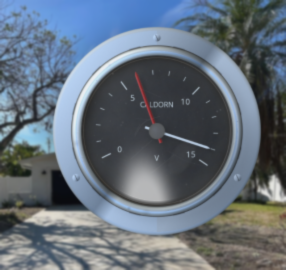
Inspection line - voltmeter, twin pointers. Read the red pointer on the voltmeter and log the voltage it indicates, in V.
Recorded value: 6 V
